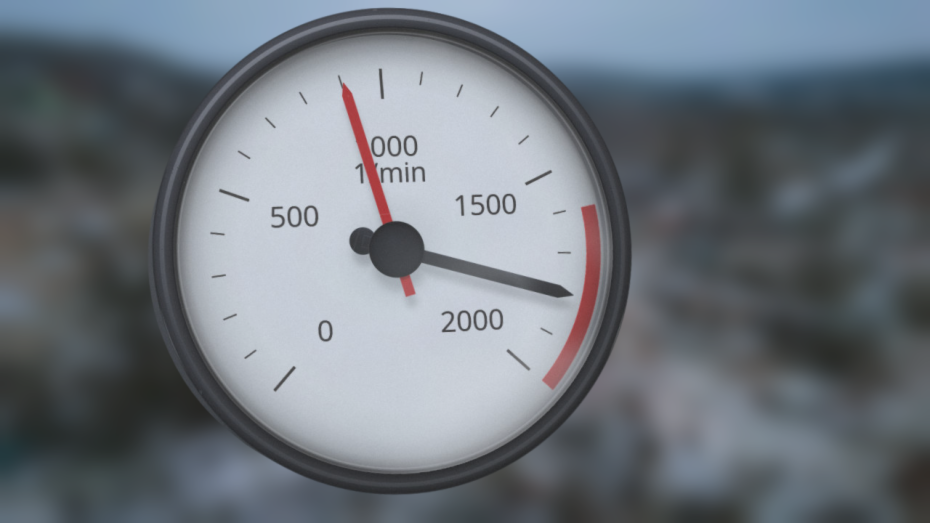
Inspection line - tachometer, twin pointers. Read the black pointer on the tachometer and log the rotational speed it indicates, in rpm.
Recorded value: 1800 rpm
